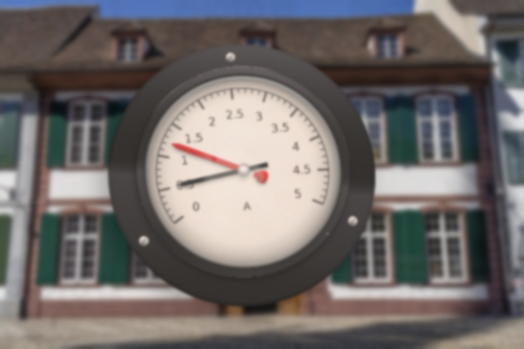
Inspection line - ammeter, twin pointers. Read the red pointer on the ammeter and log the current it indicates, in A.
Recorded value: 1.2 A
